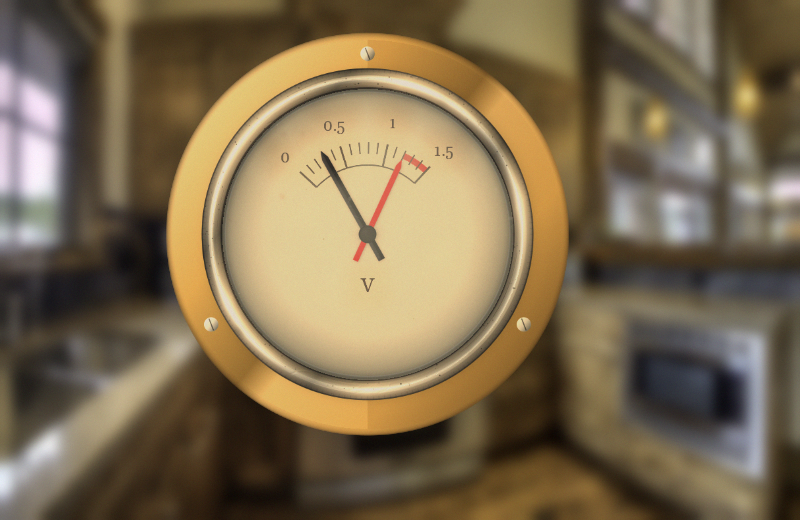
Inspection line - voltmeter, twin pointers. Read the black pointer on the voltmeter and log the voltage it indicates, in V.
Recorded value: 0.3 V
